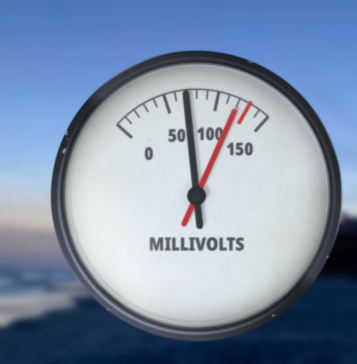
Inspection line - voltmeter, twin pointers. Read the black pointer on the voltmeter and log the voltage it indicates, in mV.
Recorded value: 70 mV
